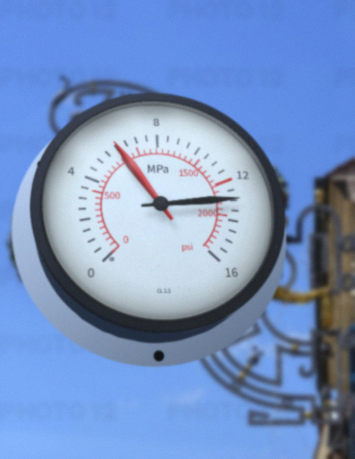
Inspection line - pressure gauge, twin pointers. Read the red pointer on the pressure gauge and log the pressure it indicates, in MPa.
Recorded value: 6 MPa
